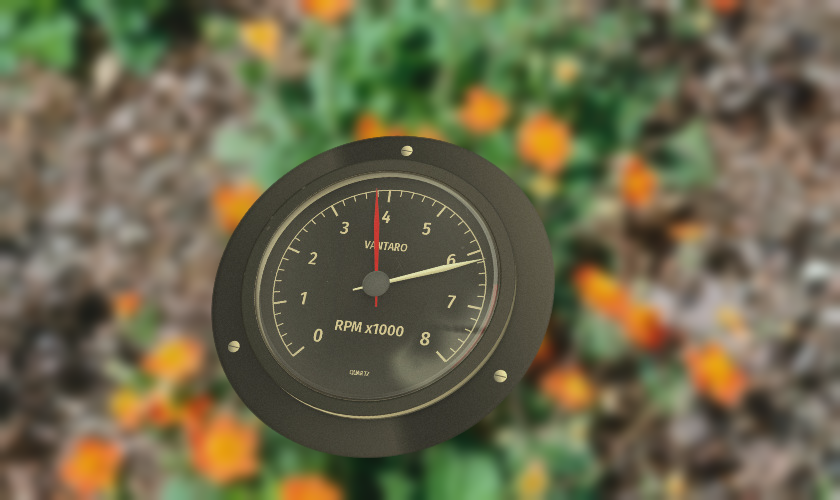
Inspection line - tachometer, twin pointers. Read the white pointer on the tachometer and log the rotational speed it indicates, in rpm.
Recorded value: 6200 rpm
